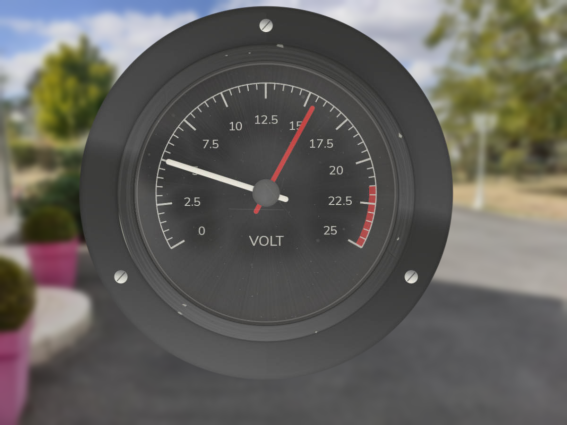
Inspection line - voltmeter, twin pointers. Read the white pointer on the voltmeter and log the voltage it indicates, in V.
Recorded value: 5 V
